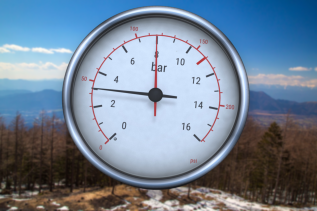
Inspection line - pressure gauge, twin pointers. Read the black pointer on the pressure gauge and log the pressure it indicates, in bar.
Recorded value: 3 bar
